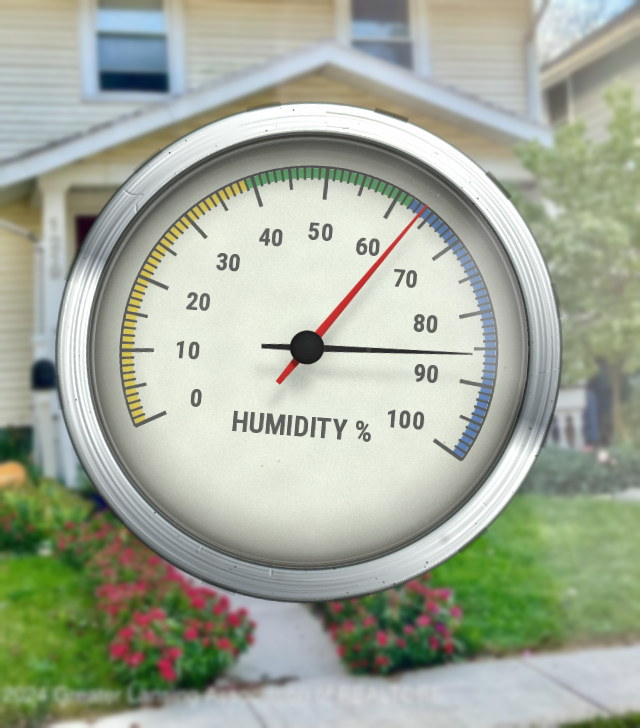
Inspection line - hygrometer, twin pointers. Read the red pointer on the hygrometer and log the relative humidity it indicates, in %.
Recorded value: 64 %
